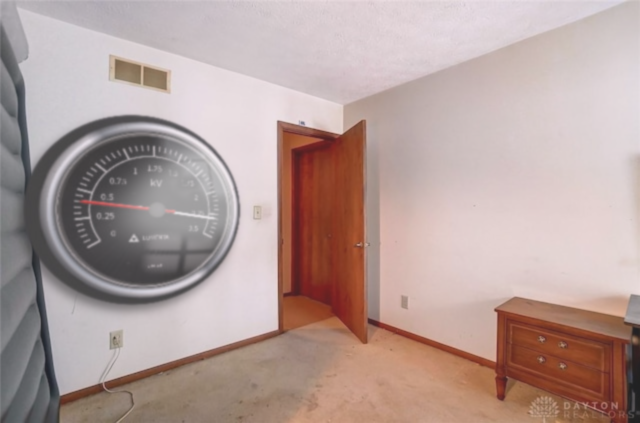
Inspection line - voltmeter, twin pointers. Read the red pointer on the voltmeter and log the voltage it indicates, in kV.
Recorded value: 0.4 kV
